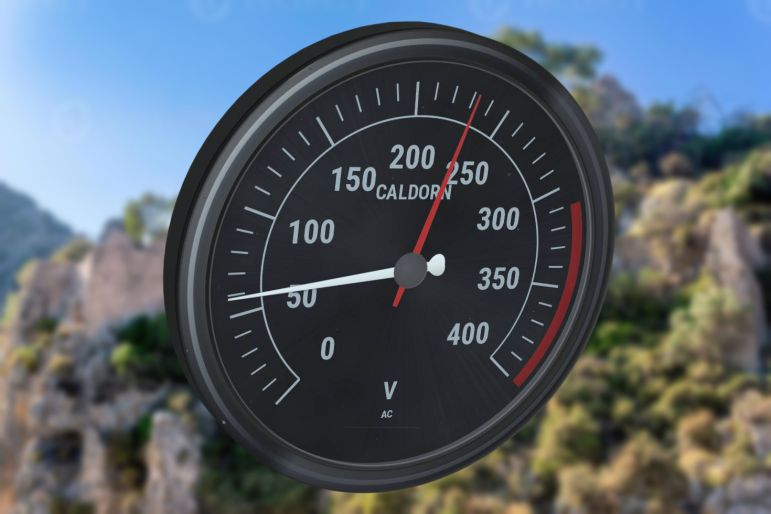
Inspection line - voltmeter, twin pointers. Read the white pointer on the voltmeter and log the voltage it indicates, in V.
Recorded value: 60 V
